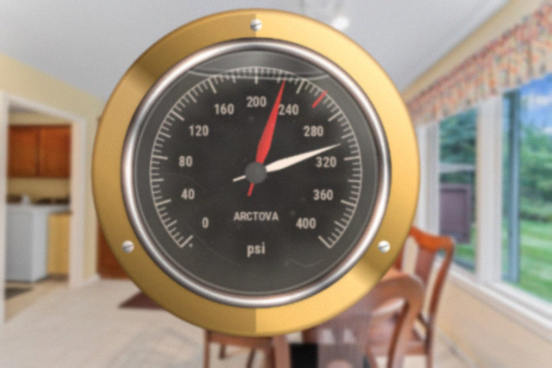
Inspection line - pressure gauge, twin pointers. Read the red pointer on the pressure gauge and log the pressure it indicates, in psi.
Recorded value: 225 psi
